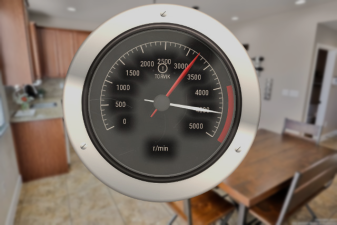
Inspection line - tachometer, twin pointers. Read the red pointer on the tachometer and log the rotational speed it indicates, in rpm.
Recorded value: 3200 rpm
